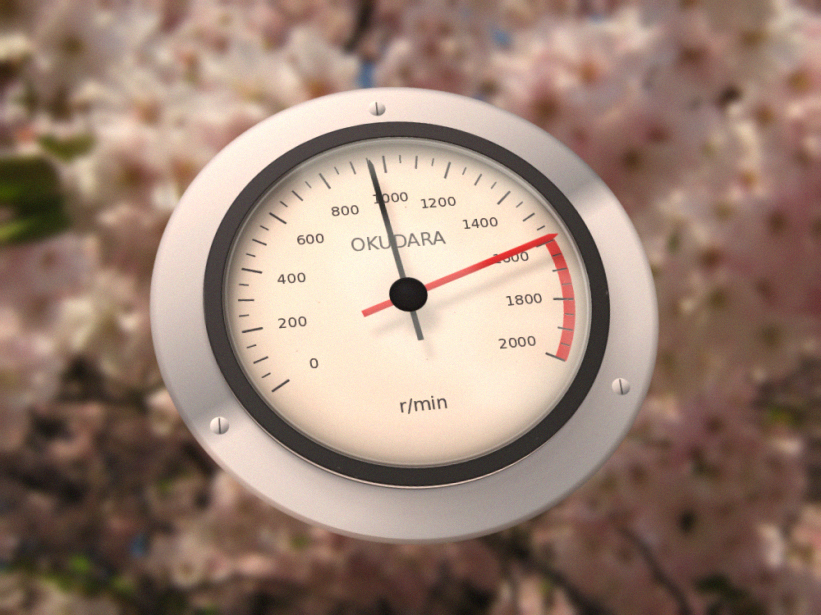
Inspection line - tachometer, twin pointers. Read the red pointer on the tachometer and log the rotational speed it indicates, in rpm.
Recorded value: 1600 rpm
